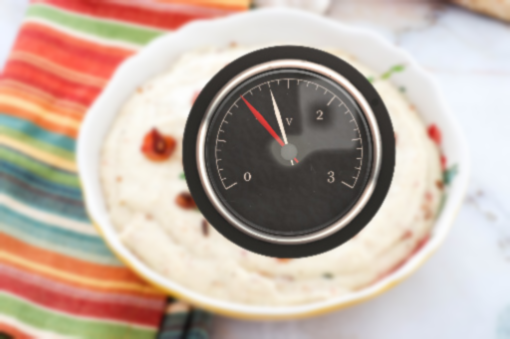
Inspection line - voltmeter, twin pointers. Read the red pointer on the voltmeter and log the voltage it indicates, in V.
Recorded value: 1 V
